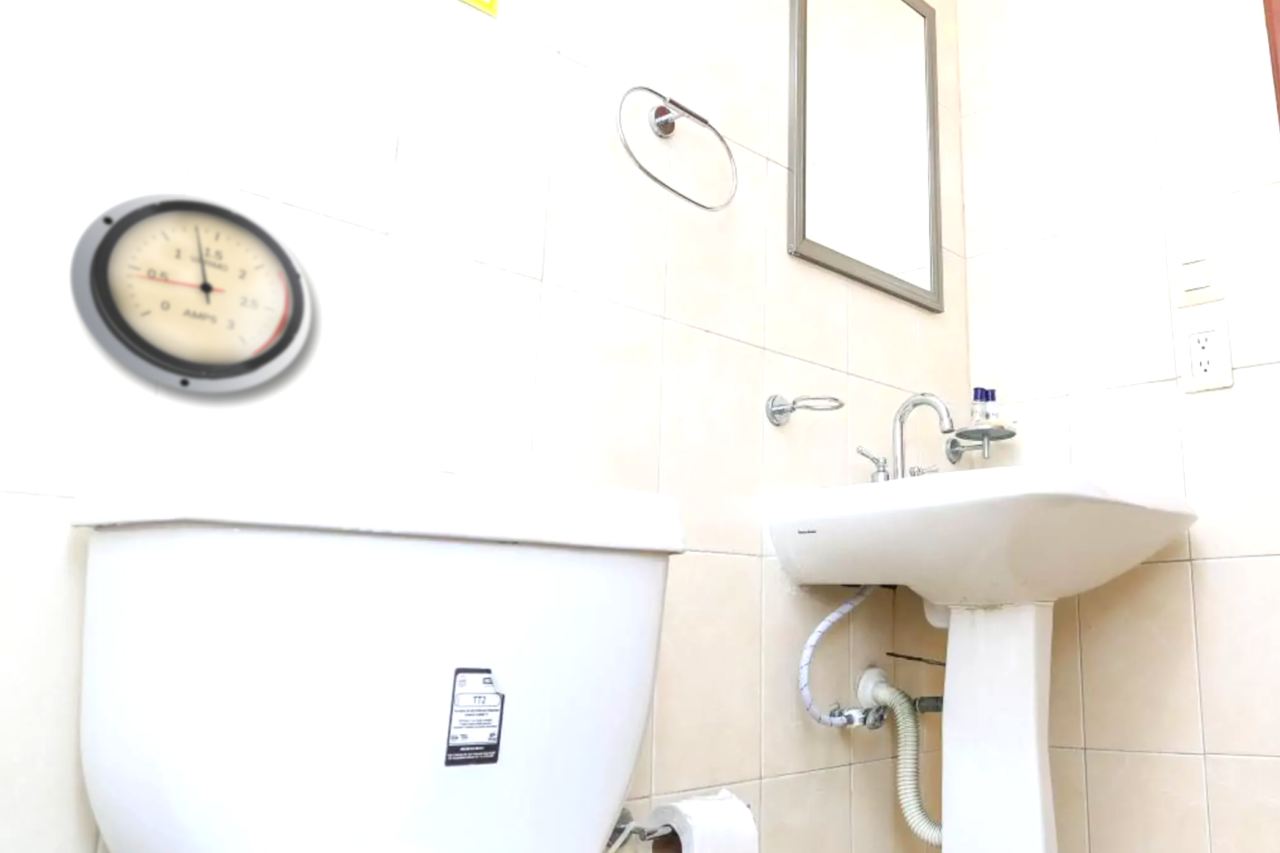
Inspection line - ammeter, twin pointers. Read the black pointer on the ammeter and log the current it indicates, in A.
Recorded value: 1.3 A
